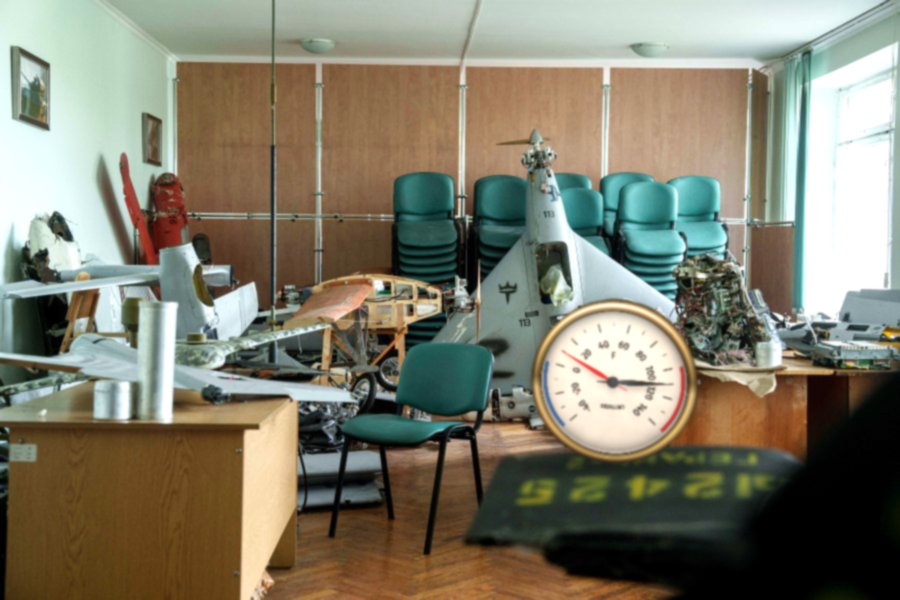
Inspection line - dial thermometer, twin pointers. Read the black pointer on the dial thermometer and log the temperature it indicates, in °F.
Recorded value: 110 °F
